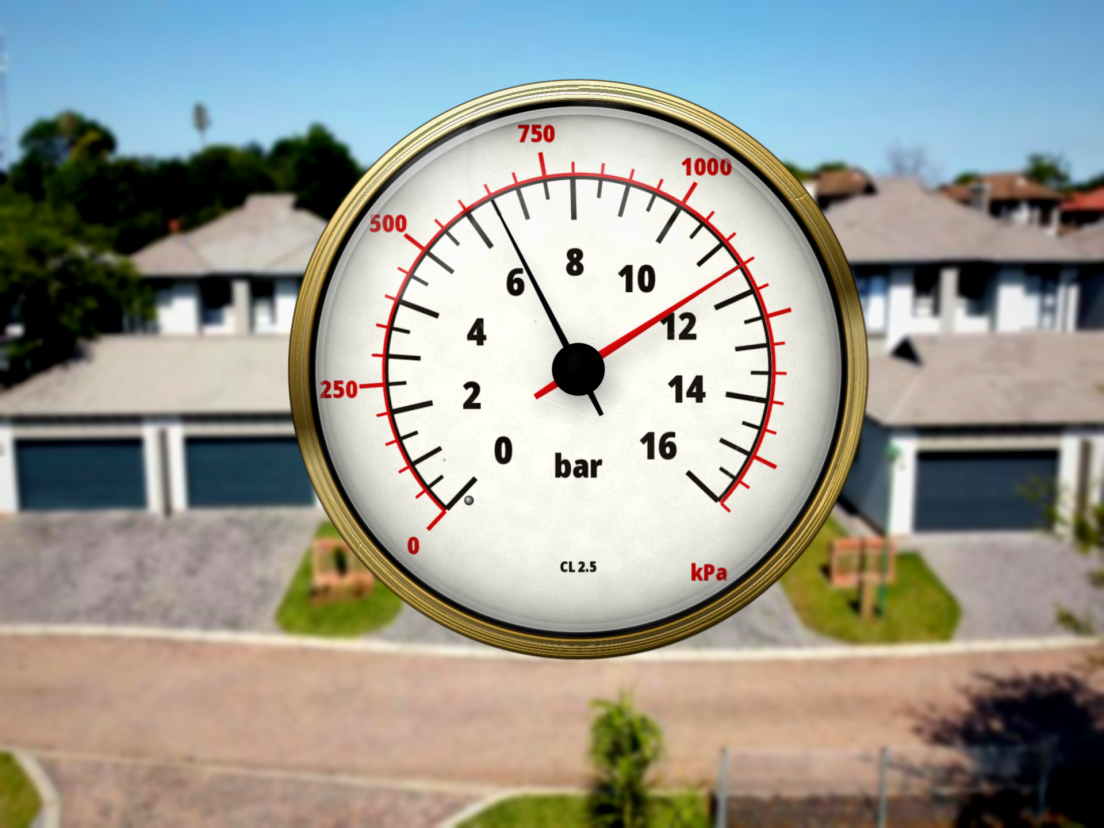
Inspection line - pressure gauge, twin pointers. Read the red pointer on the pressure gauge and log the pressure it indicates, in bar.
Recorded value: 11.5 bar
